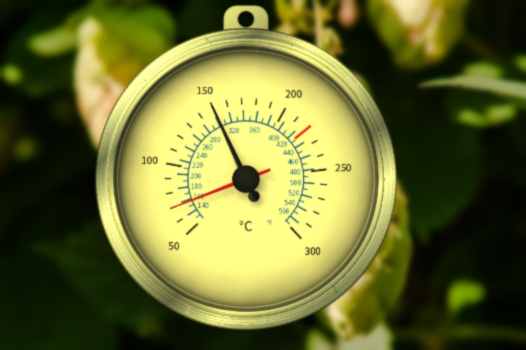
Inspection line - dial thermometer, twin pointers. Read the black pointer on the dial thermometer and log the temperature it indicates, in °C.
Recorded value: 150 °C
